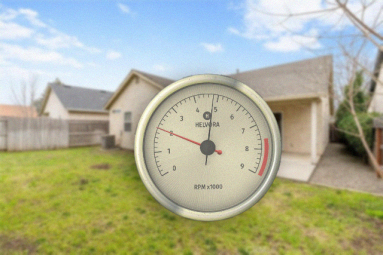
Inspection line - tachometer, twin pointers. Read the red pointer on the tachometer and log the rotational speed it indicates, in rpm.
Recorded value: 2000 rpm
